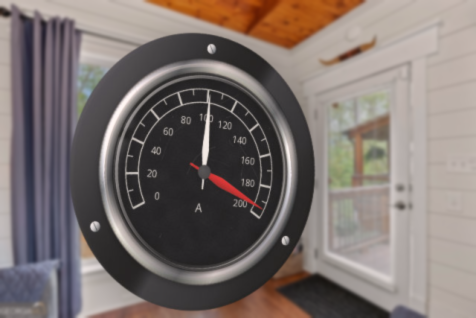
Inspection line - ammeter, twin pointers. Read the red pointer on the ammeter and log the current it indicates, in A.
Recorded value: 195 A
